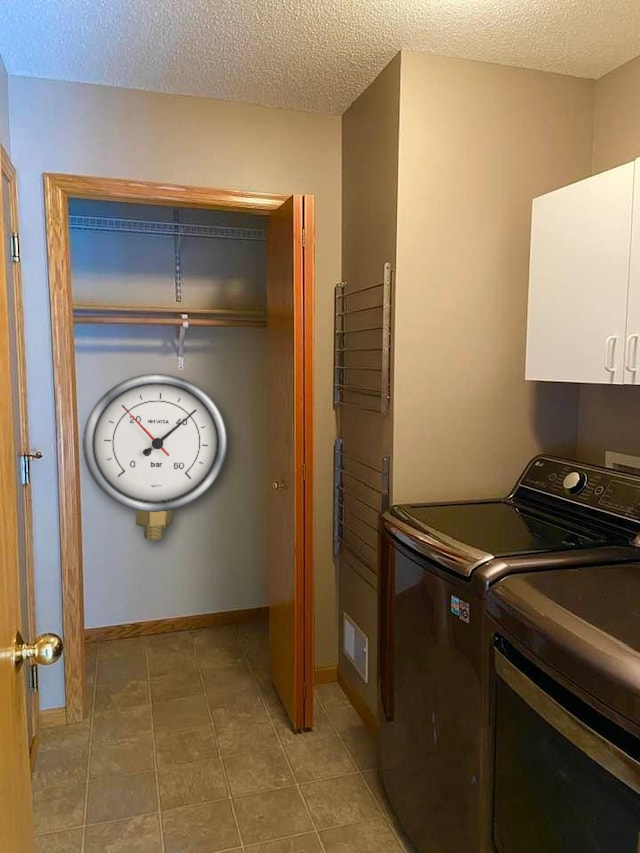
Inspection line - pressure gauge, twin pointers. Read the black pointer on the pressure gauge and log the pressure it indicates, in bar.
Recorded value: 40 bar
